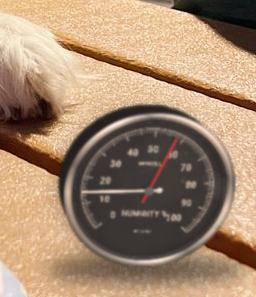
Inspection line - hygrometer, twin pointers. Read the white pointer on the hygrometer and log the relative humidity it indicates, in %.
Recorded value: 15 %
